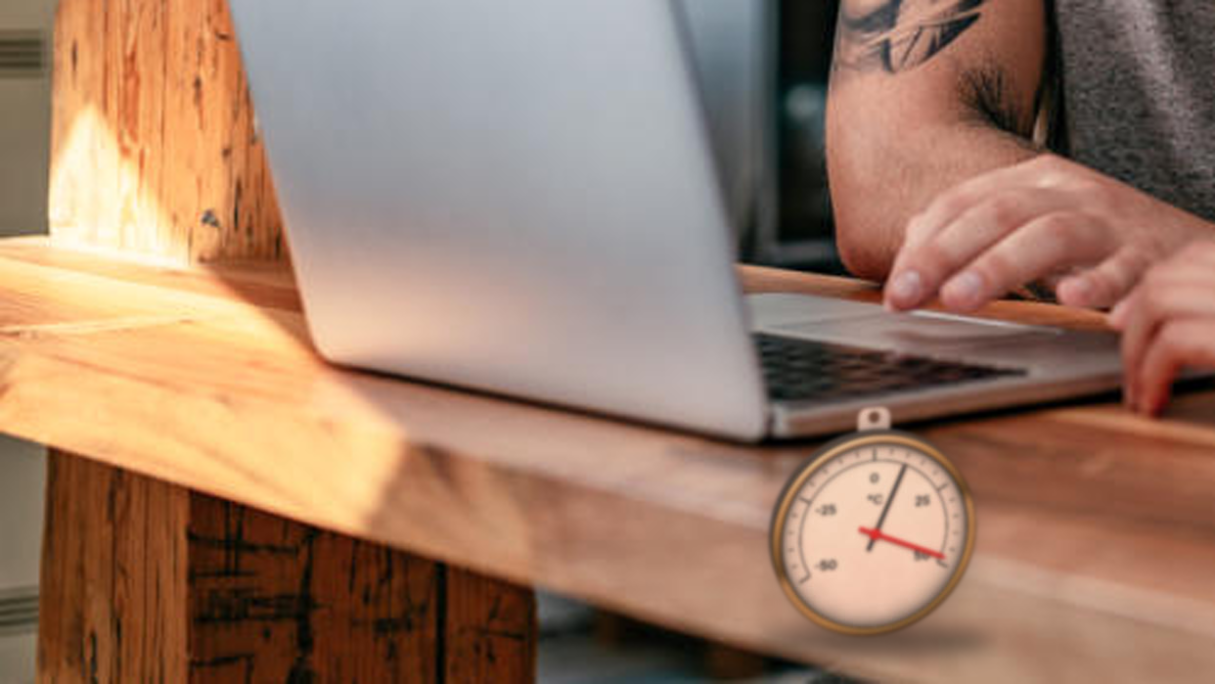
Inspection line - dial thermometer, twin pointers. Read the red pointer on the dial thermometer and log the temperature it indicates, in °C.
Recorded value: 47.5 °C
